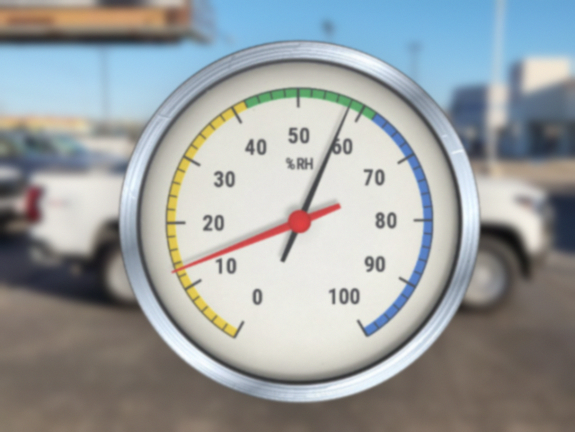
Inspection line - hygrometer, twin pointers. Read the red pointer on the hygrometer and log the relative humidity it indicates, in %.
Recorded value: 13 %
